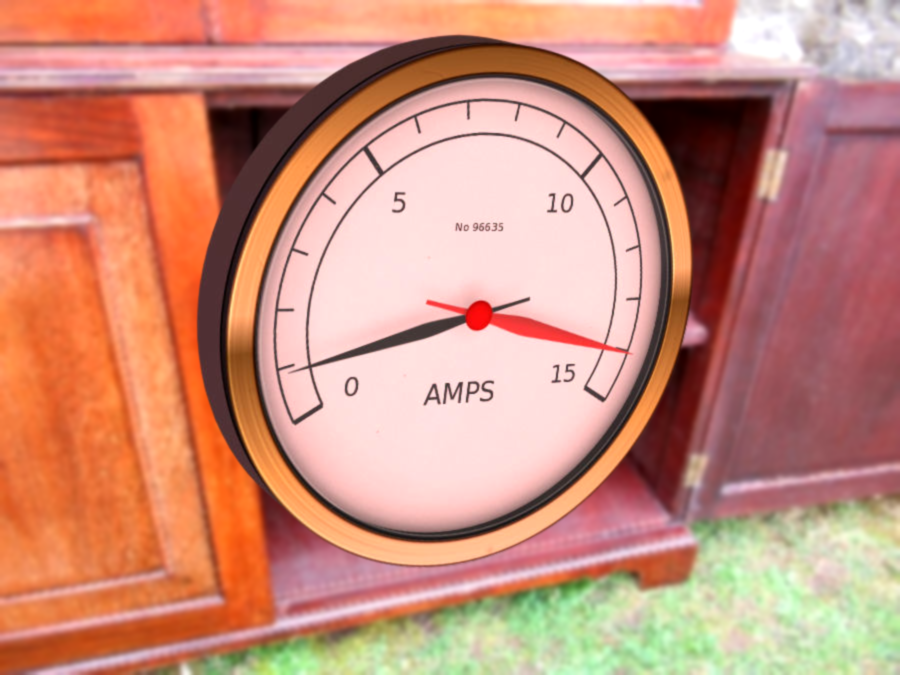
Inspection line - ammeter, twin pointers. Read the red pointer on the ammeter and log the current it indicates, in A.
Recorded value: 14 A
